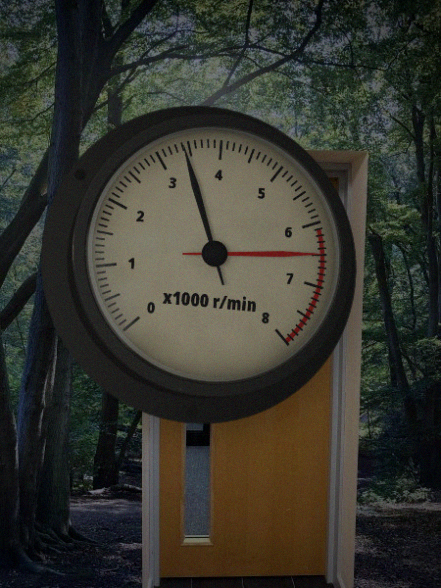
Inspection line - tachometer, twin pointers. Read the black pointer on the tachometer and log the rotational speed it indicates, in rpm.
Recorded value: 3400 rpm
